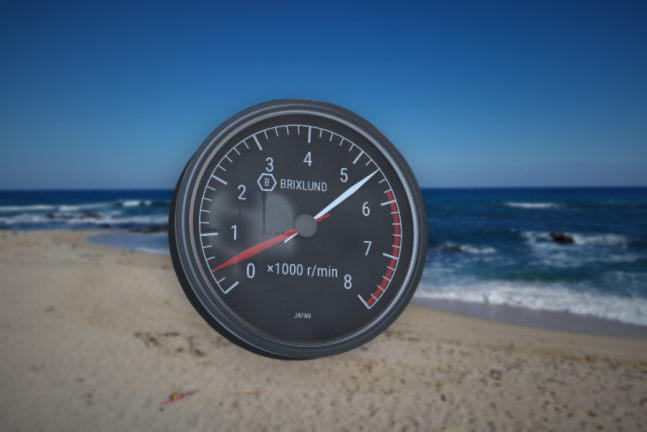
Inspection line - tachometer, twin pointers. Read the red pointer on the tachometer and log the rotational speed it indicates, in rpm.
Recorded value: 400 rpm
